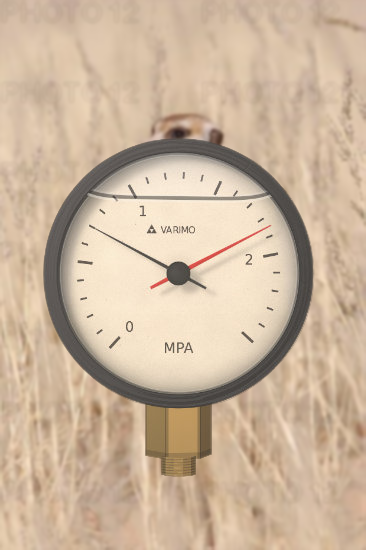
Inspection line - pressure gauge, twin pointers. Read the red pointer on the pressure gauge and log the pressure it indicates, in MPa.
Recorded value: 1.85 MPa
